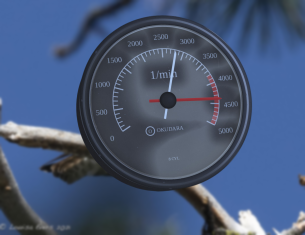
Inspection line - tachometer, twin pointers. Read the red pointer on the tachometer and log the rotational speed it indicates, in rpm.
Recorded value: 4400 rpm
